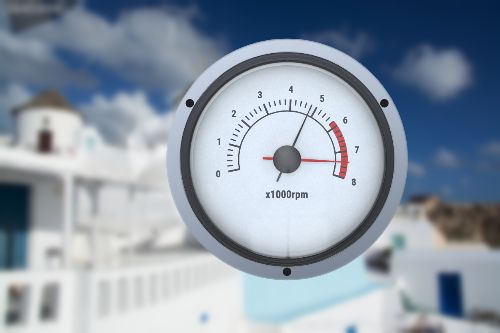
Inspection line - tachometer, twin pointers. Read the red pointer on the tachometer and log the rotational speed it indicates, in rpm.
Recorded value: 7400 rpm
